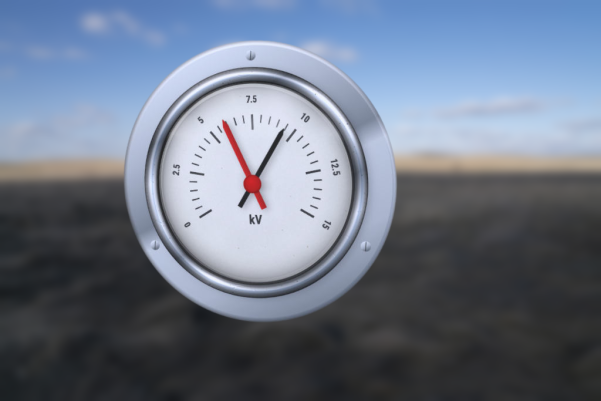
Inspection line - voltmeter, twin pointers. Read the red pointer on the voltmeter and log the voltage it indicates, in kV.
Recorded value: 6 kV
